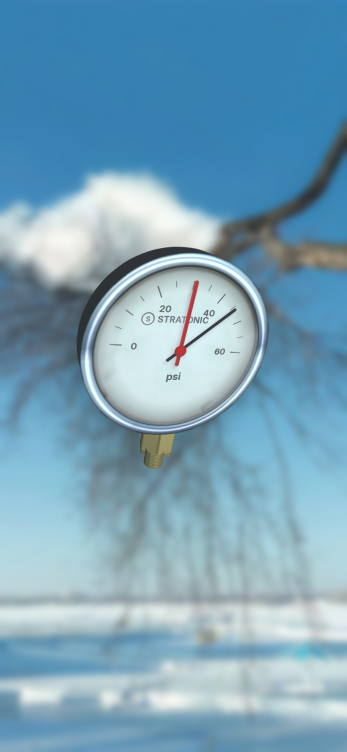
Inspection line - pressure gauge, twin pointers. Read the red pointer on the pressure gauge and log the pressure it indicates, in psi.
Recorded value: 30 psi
